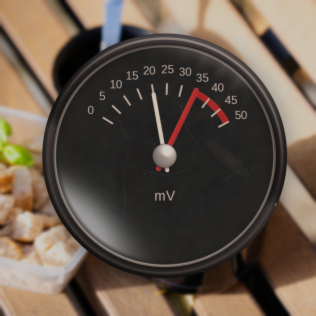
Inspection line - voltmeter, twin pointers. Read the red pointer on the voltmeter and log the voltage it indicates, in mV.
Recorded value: 35 mV
